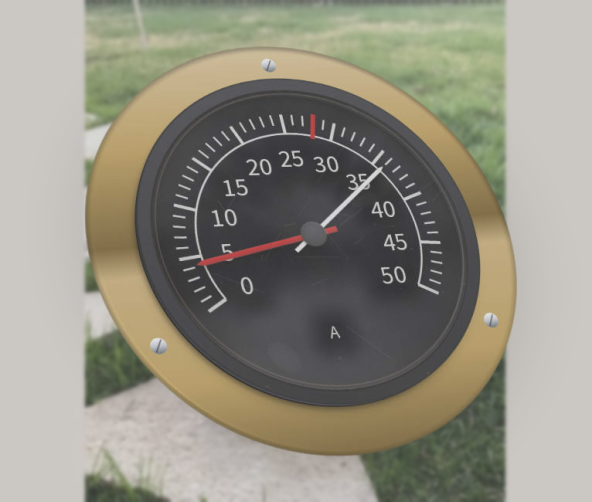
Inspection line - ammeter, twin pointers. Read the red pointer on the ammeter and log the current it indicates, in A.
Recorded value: 4 A
